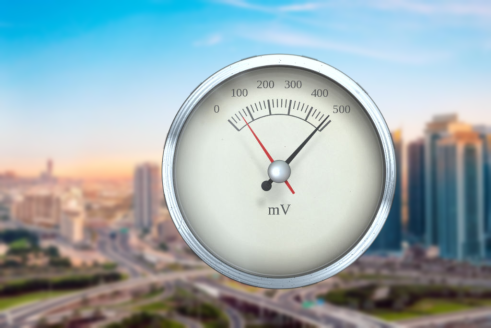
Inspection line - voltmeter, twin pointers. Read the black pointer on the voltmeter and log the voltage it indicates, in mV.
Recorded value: 480 mV
